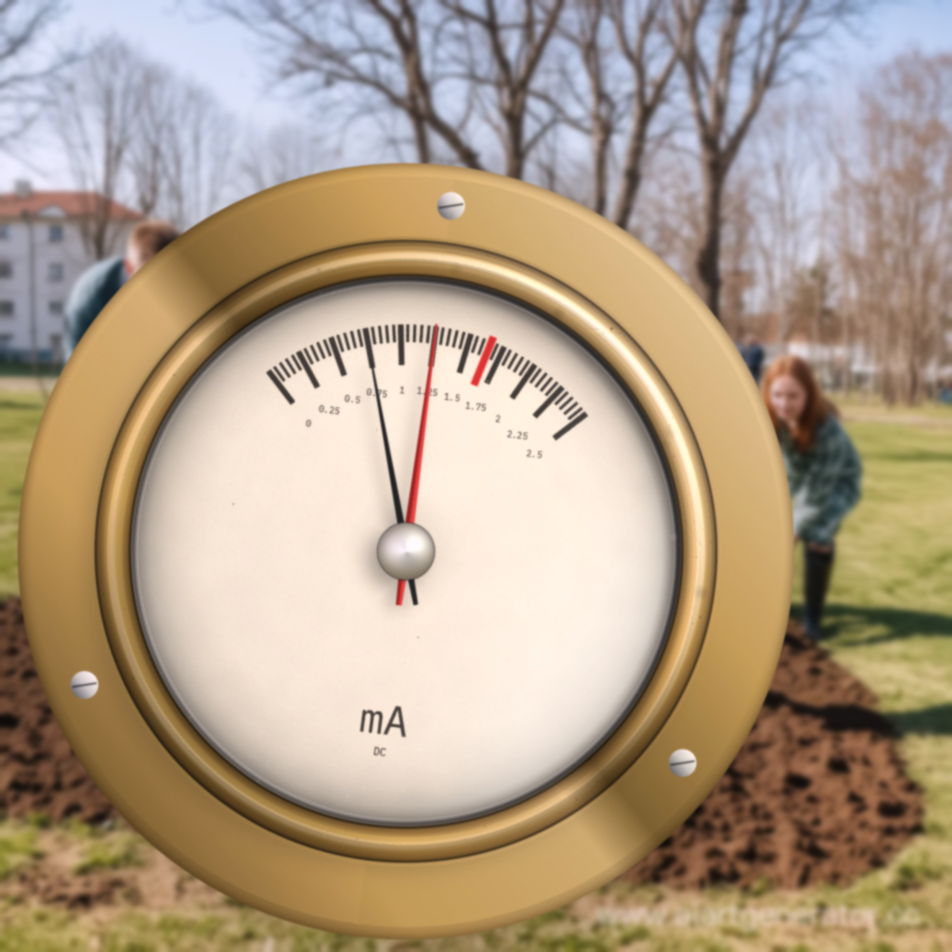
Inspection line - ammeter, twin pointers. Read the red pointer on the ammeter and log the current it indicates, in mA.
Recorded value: 1.25 mA
